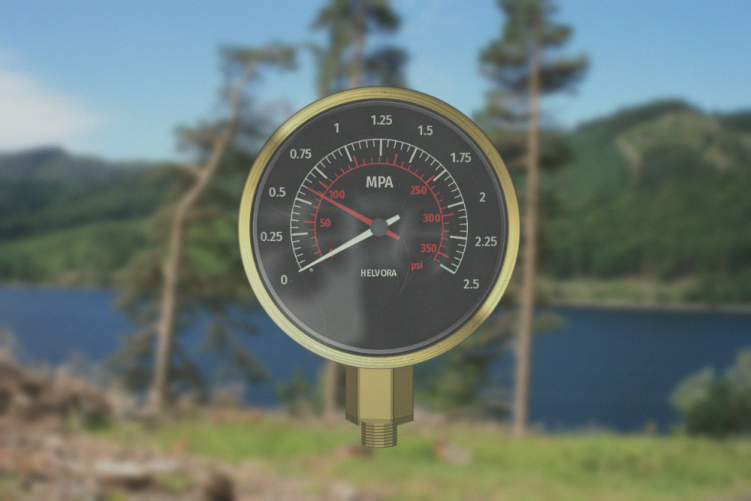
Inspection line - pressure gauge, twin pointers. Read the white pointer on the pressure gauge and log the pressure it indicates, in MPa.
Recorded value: 0 MPa
